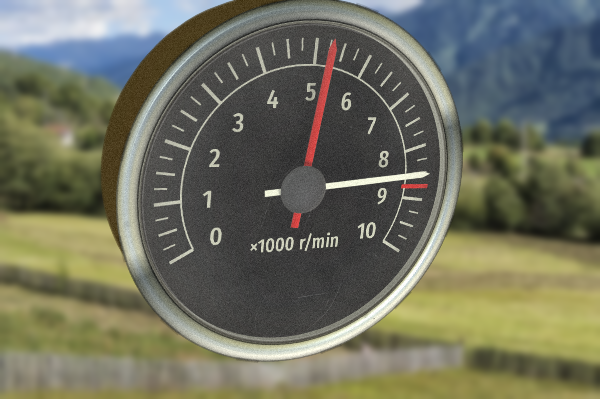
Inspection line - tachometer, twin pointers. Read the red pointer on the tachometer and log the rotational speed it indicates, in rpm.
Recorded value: 5250 rpm
